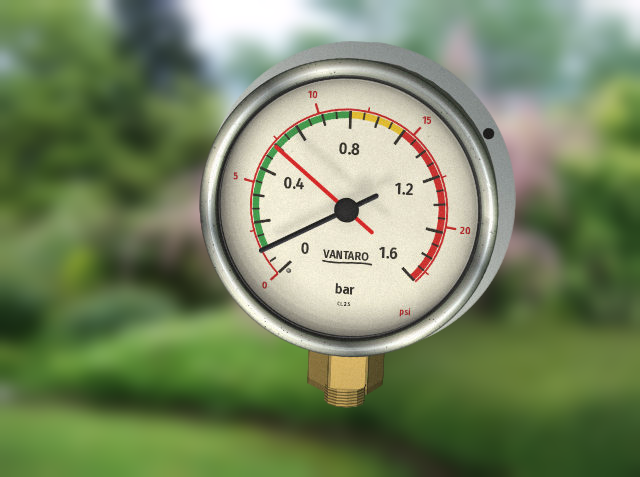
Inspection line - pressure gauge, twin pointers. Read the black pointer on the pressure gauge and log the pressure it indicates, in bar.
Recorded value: 0.1 bar
